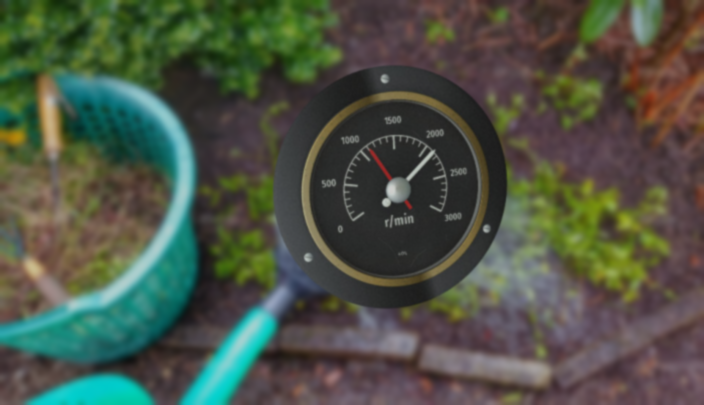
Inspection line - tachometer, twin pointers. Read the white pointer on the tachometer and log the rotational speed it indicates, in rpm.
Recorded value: 2100 rpm
